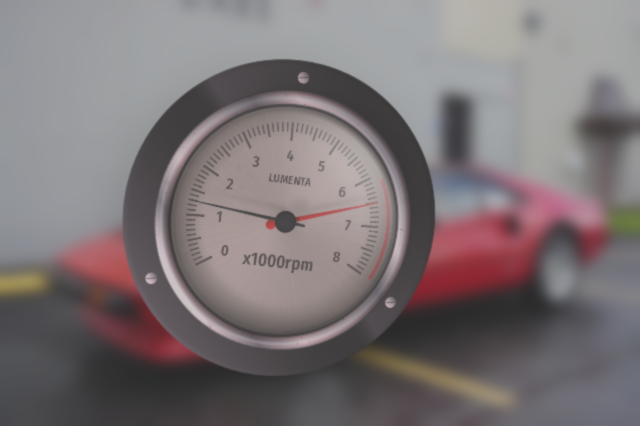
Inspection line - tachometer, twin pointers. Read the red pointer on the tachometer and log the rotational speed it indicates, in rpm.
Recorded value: 6500 rpm
